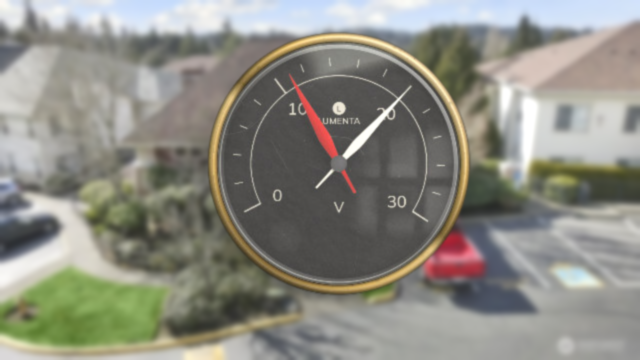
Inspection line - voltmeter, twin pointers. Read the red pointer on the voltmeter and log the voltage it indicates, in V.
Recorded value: 11 V
